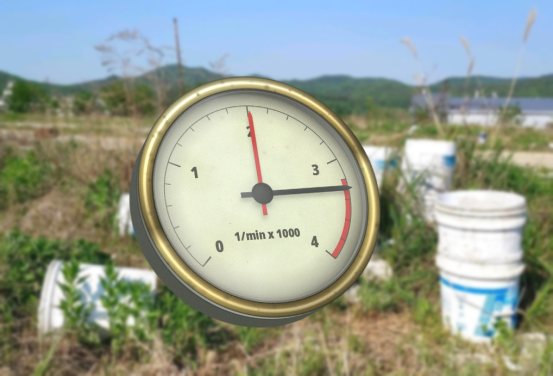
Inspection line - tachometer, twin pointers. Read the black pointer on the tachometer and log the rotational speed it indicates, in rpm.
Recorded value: 3300 rpm
